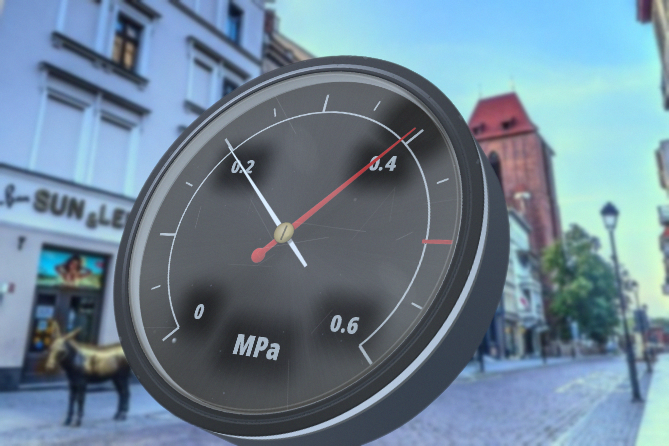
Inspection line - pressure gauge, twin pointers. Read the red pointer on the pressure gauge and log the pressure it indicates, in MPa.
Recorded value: 0.4 MPa
